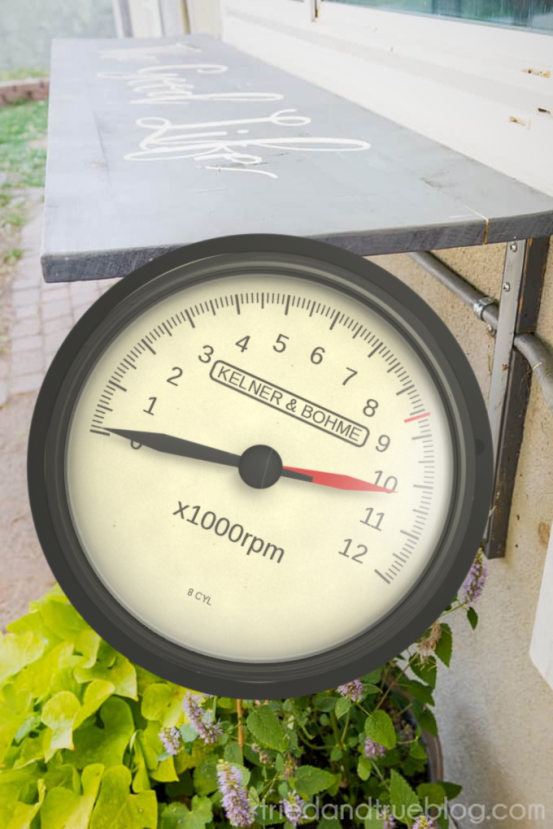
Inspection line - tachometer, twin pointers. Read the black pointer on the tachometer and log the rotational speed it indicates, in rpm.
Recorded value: 100 rpm
